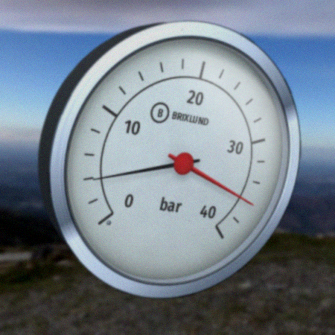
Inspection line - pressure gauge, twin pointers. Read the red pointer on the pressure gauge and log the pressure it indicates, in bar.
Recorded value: 36 bar
